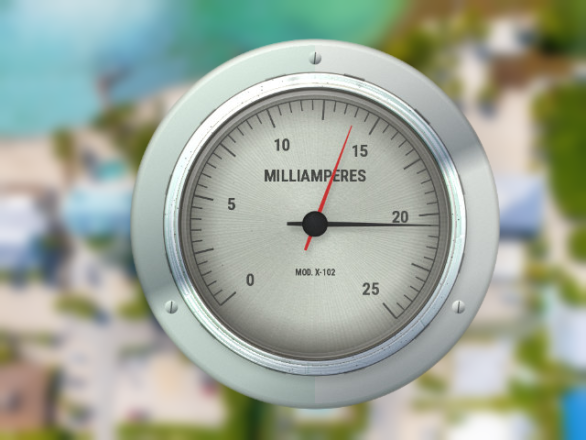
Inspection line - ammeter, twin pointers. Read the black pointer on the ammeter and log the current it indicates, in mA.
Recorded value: 20.5 mA
